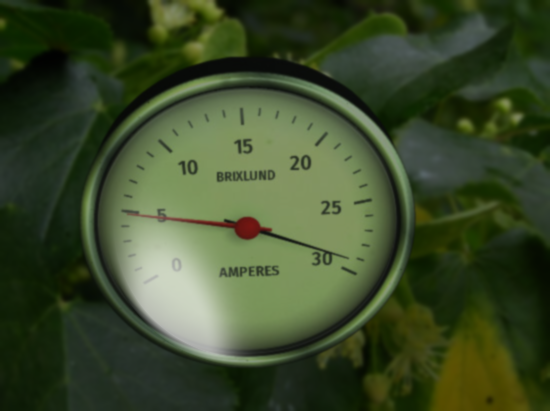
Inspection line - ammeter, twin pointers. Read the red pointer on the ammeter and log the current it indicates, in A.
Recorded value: 5 A
